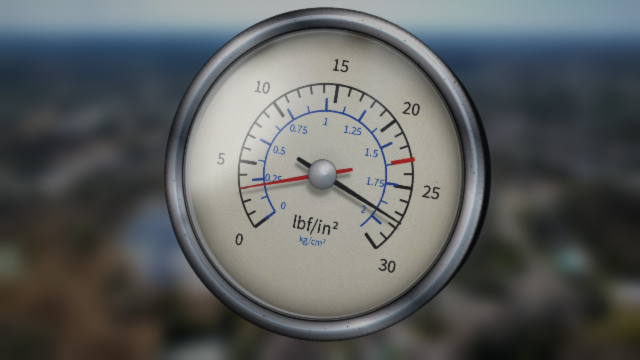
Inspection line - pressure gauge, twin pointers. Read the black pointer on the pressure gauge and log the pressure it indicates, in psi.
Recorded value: 27.5 psi
